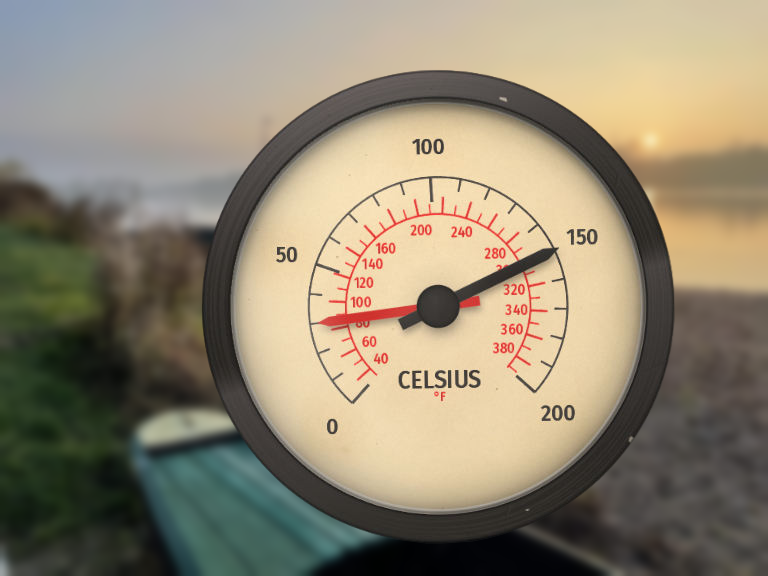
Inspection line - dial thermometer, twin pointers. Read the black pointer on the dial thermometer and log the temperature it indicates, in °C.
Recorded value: 150 °C
